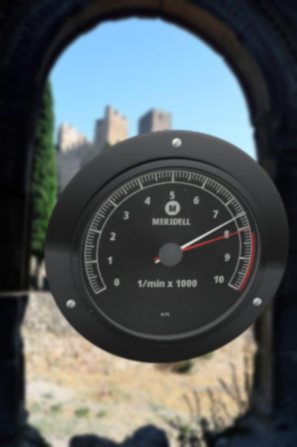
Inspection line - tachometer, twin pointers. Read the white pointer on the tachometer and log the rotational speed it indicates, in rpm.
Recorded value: 7500 rpm
